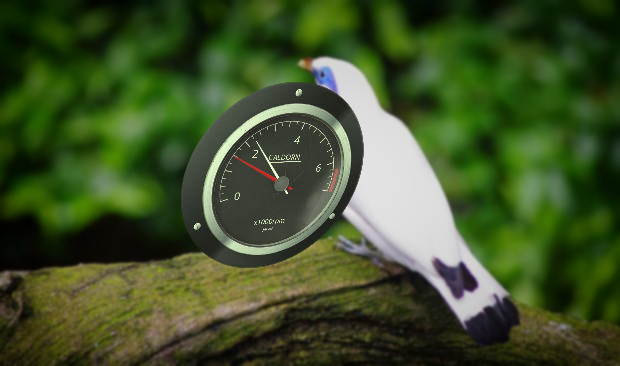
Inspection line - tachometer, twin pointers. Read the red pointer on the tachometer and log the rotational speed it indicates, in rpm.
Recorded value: 1500 rpm
